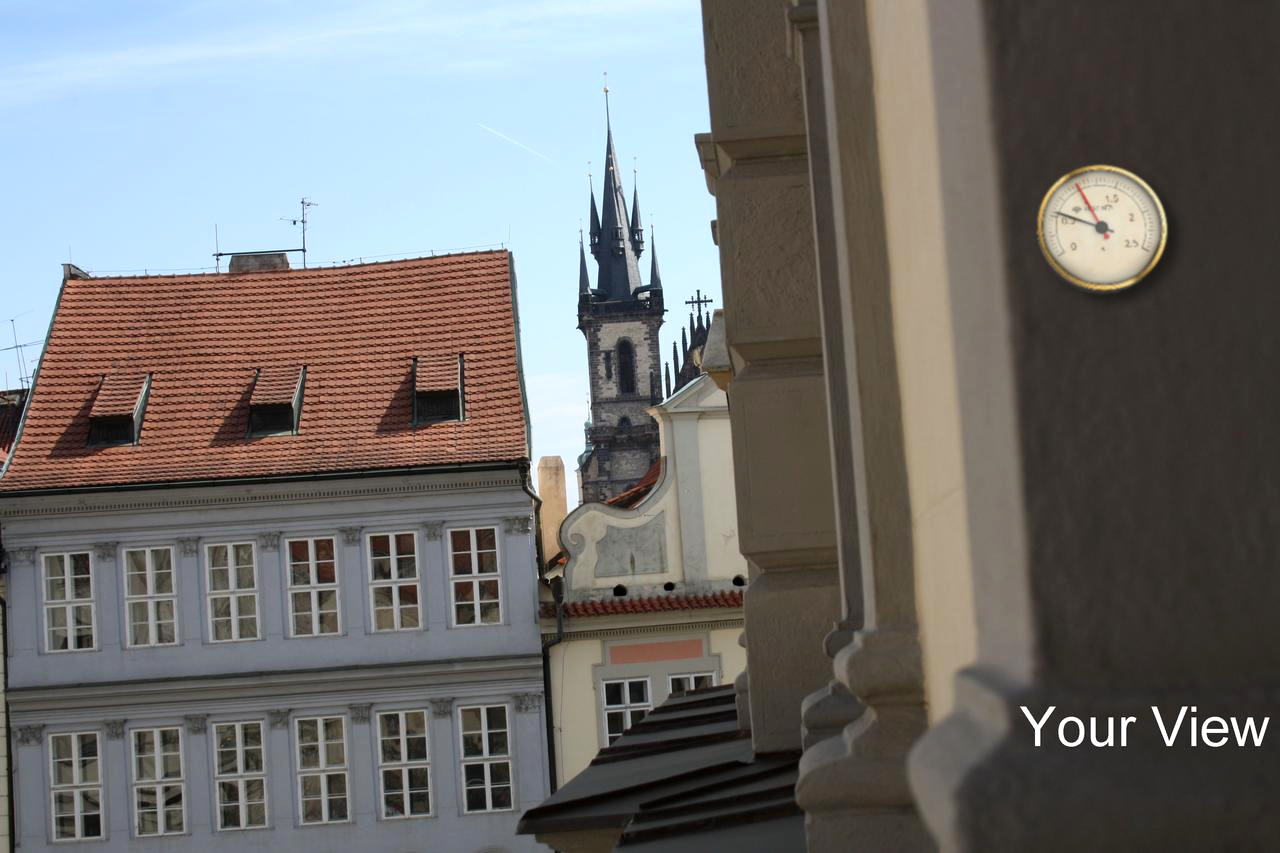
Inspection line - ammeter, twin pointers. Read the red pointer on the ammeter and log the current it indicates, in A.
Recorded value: 1 A
